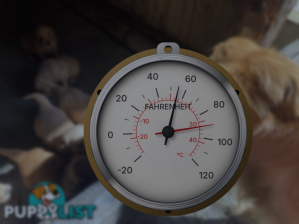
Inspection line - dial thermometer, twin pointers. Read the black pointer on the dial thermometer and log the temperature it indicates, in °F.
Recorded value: 55 °F
